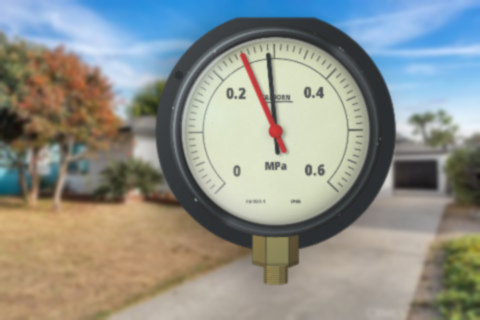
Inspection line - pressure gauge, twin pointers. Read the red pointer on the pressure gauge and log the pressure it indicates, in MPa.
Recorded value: 0.25 MPa
